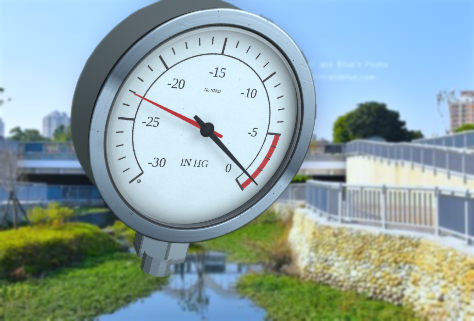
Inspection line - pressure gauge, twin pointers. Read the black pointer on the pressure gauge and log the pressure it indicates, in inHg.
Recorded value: -1 inHg
